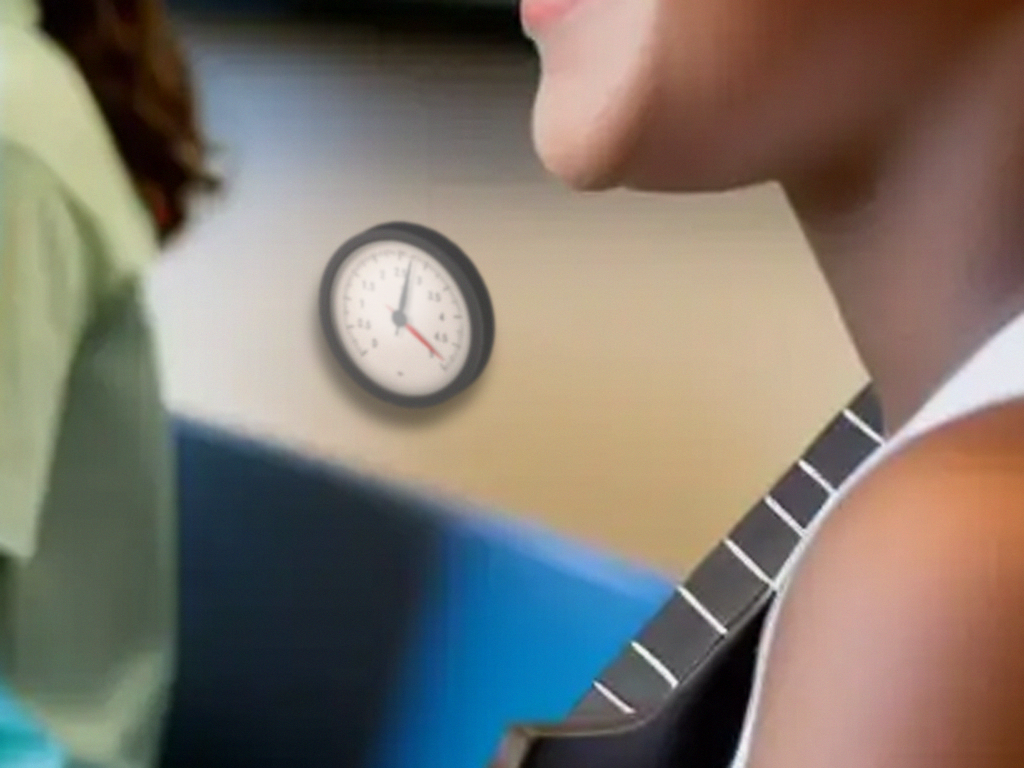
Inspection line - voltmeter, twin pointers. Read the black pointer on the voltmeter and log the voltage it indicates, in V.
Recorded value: 2.75 V
